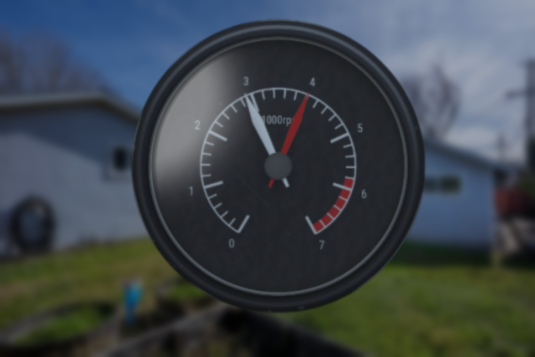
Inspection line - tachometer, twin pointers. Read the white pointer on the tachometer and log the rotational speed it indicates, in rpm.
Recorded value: 2900 rpm
